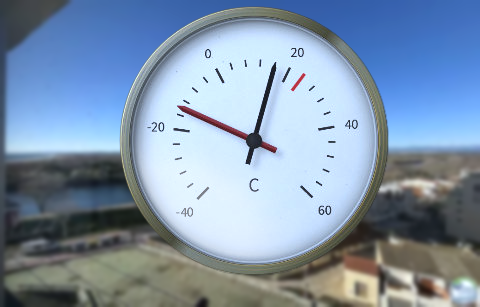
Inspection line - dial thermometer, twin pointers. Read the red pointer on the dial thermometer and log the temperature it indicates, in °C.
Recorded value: -14 °C
